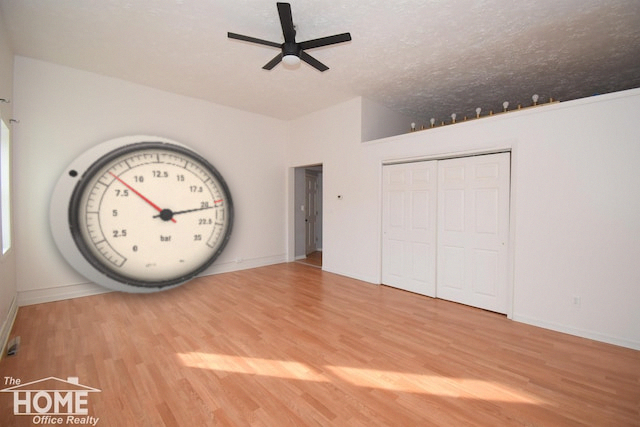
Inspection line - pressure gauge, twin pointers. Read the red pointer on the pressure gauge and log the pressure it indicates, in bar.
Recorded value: 8.5 bar
